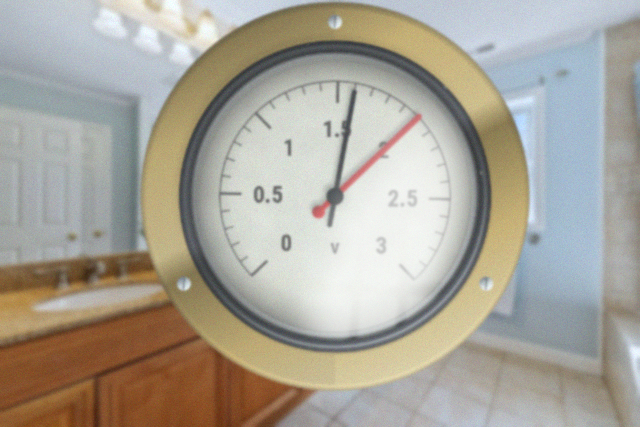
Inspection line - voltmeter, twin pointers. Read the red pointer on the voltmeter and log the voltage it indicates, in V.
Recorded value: 2 V
